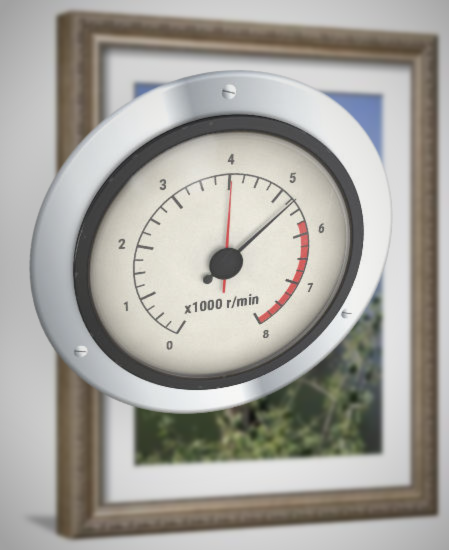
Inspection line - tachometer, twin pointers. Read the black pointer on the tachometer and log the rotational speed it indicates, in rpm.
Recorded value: 5250 rpm
